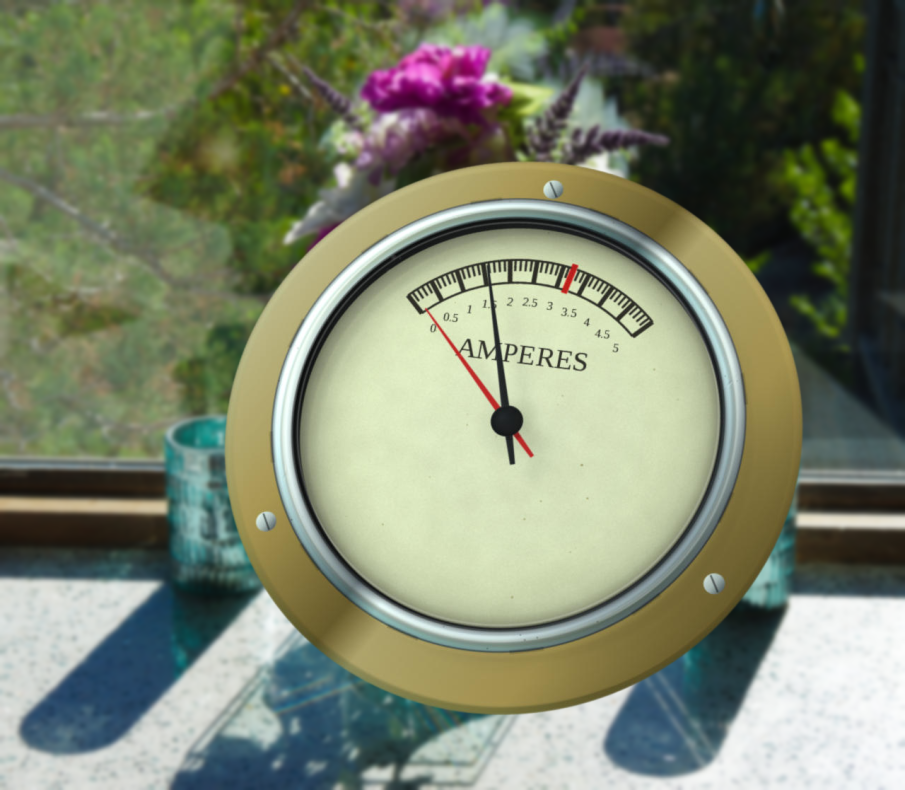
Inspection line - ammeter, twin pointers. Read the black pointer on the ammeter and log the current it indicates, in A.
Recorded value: 1.6 A
